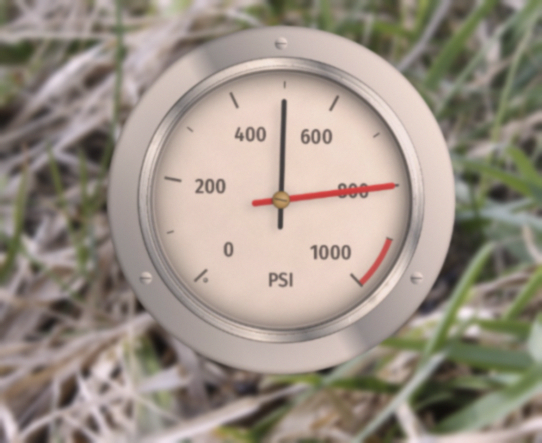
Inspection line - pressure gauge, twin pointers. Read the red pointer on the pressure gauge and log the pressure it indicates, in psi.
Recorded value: 800 psi
